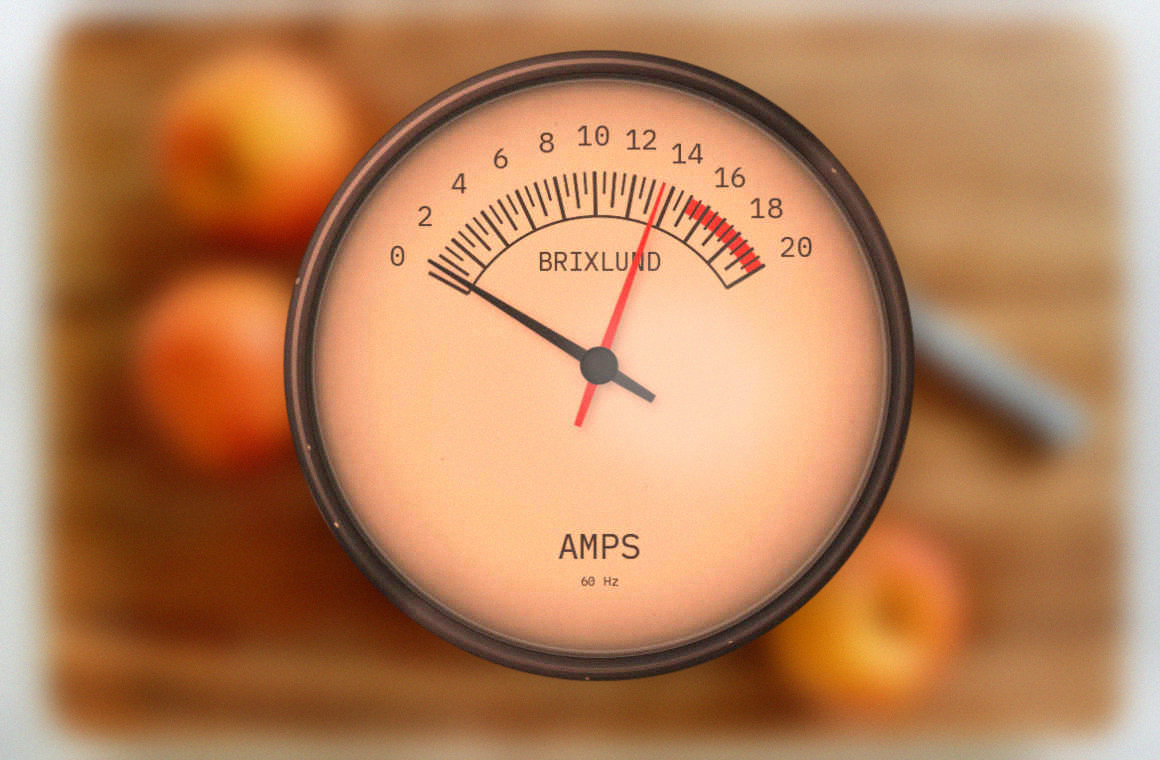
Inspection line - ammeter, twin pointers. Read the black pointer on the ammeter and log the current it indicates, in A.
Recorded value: 0.5 A
